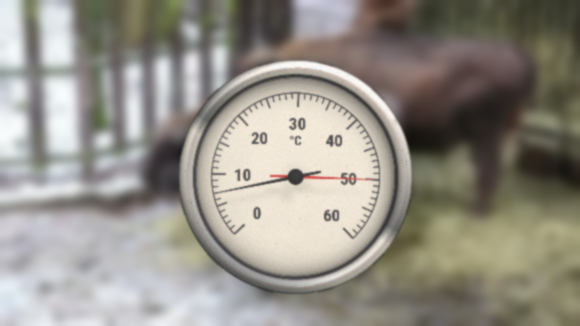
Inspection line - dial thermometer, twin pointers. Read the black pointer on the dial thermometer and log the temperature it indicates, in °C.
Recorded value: 7 °C
